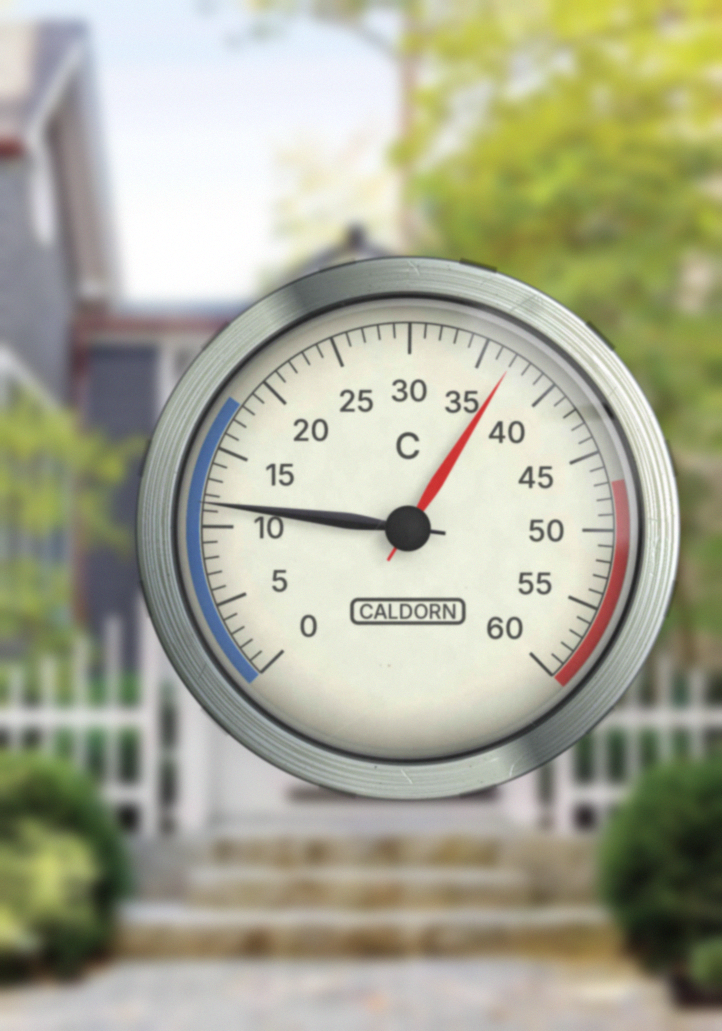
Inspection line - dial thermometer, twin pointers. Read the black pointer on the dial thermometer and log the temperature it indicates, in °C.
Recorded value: 11.5 °C
